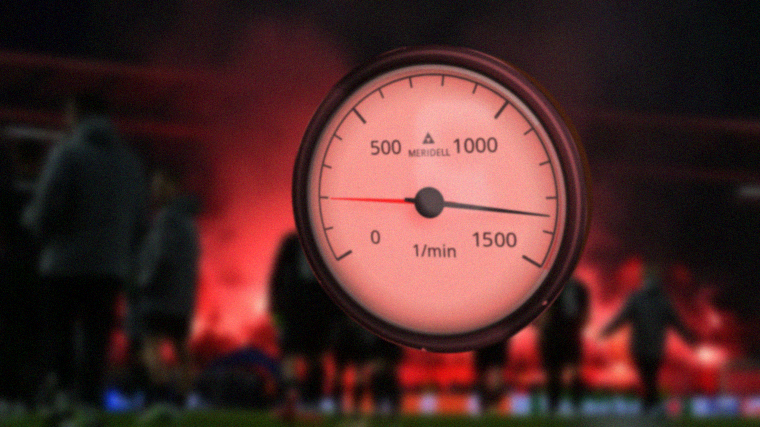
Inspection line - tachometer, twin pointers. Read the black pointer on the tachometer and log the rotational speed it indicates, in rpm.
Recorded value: 1350 rpm
